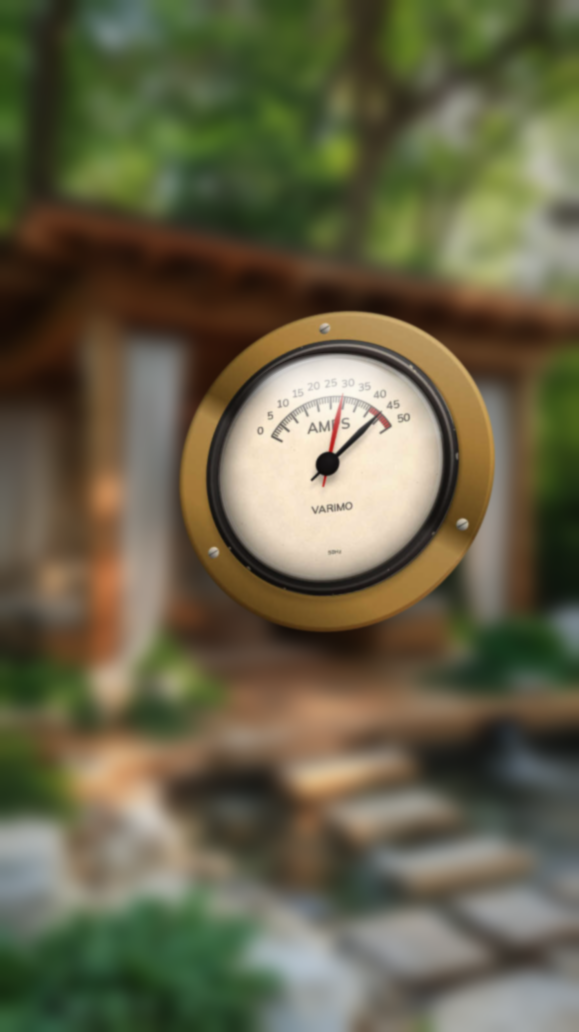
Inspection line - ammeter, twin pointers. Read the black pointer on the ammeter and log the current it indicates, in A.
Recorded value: 45 A
